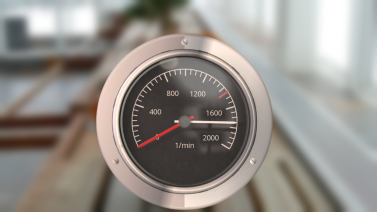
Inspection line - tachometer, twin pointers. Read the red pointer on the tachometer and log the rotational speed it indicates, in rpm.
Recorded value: 0 rpm
